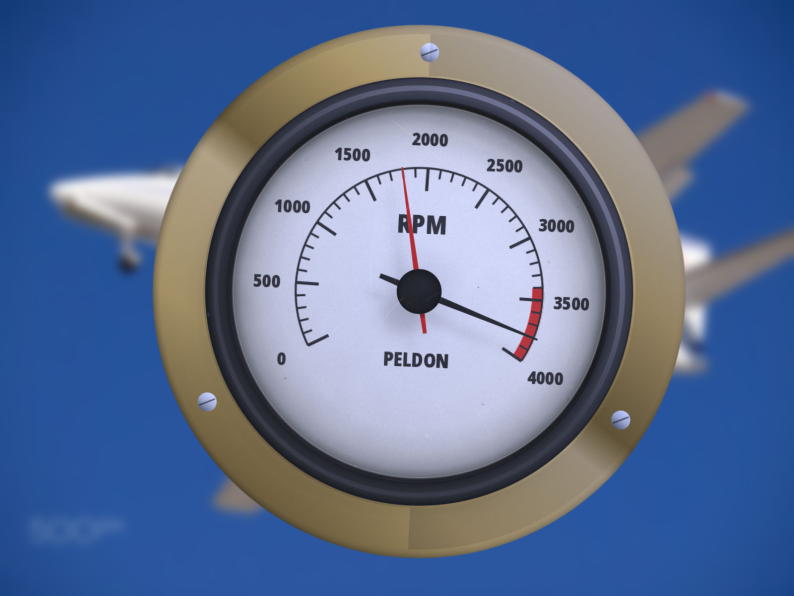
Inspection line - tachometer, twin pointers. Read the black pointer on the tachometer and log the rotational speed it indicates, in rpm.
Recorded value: 3800 rpm
